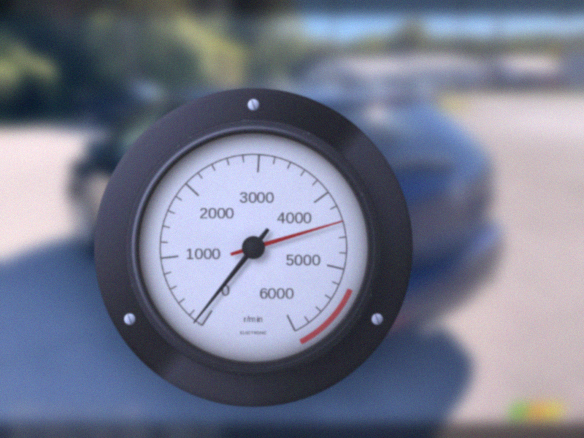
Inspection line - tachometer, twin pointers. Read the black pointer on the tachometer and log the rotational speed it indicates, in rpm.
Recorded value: 100 rpm
